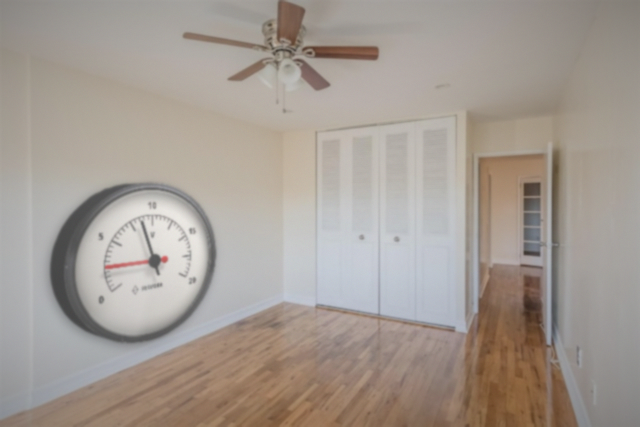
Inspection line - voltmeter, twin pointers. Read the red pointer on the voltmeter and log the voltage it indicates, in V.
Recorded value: 2.5 V
